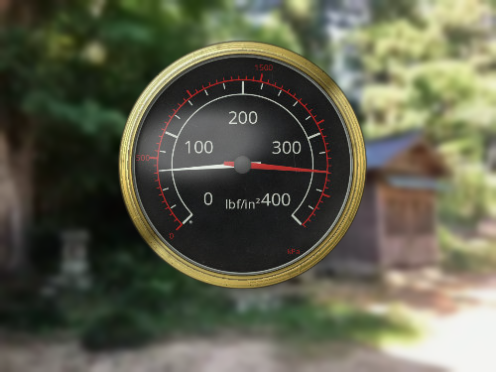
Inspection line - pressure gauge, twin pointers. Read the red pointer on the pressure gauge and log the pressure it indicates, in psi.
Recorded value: 340 psi
